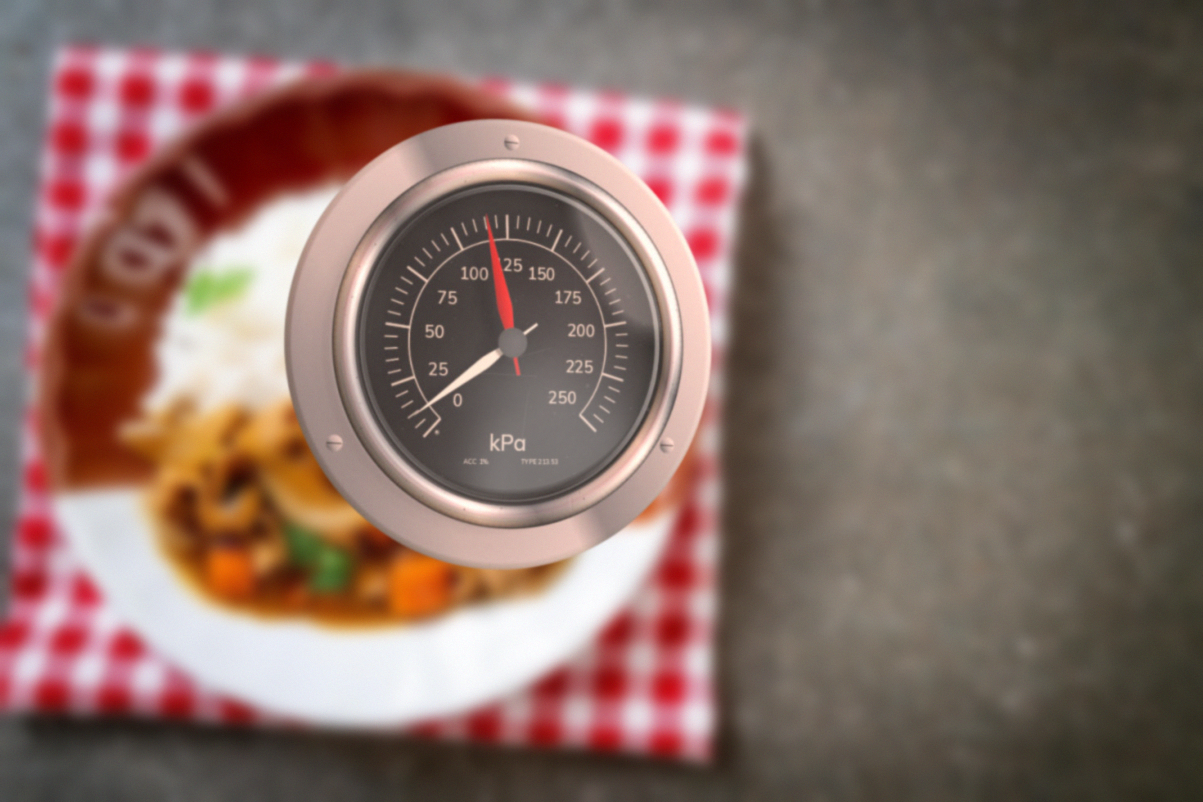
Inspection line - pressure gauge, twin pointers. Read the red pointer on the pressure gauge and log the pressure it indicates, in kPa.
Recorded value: 115 kPa
